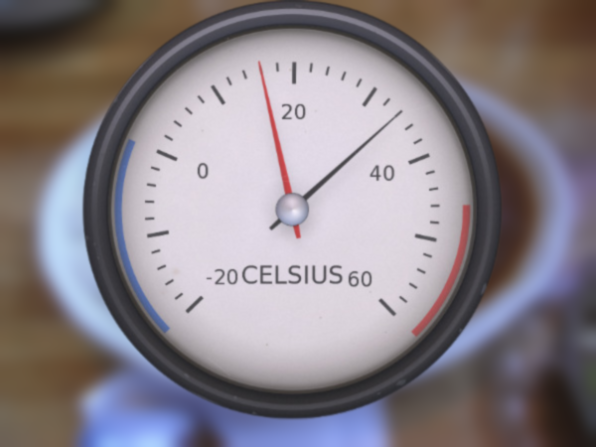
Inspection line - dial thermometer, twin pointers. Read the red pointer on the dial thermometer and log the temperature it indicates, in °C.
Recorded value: 16 °C
